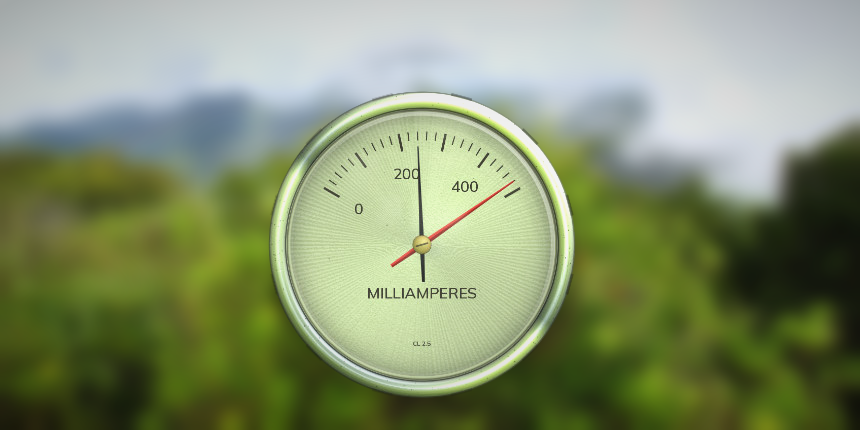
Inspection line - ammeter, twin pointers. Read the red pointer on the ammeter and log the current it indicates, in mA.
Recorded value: 480 mA
